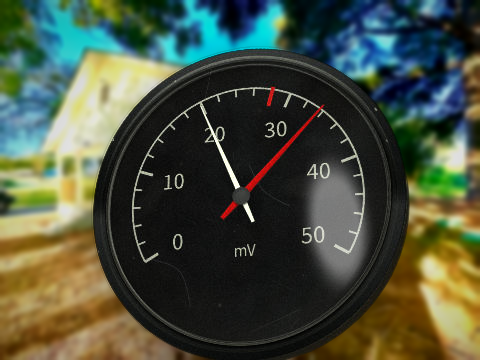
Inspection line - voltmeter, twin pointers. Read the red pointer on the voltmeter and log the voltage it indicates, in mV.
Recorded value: 34 mV
